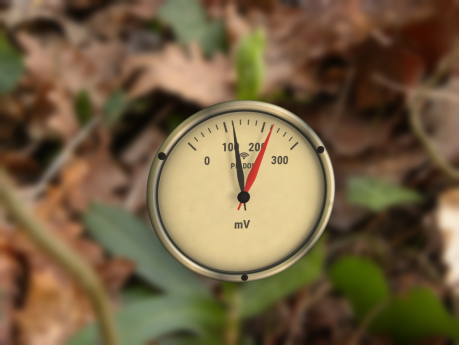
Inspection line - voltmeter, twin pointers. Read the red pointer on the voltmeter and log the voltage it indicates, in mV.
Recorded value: 220 mV
